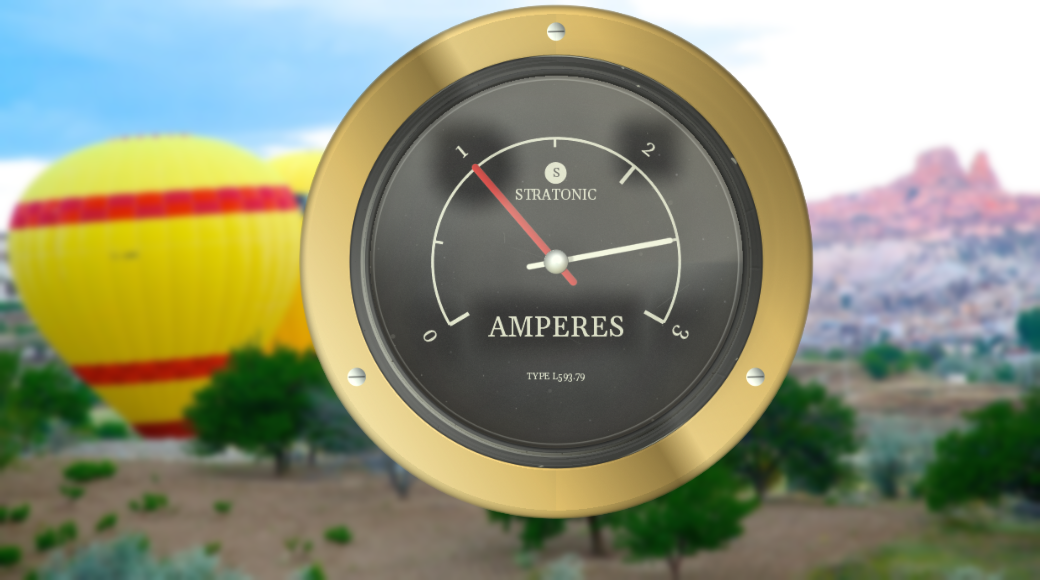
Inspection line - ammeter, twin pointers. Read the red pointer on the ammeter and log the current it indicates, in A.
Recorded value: 1 A
